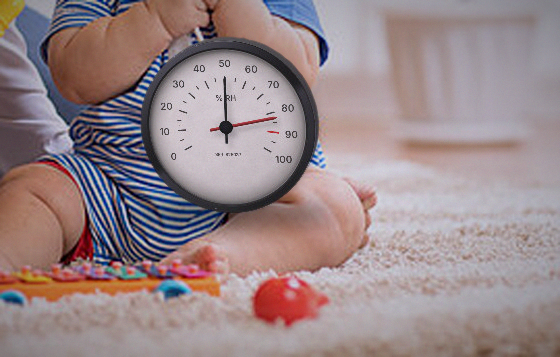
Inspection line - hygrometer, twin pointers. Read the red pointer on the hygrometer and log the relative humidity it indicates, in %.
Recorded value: 82.5 %
